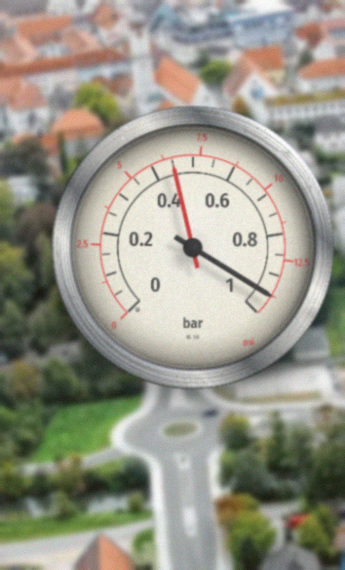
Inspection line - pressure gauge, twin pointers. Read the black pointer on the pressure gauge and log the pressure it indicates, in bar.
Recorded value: 0.95 bar
